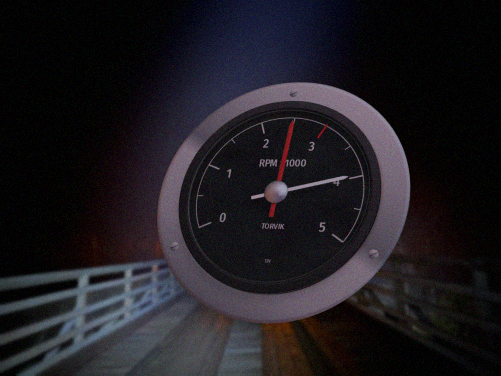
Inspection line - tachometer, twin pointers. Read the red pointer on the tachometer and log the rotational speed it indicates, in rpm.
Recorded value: 2500 rpm
